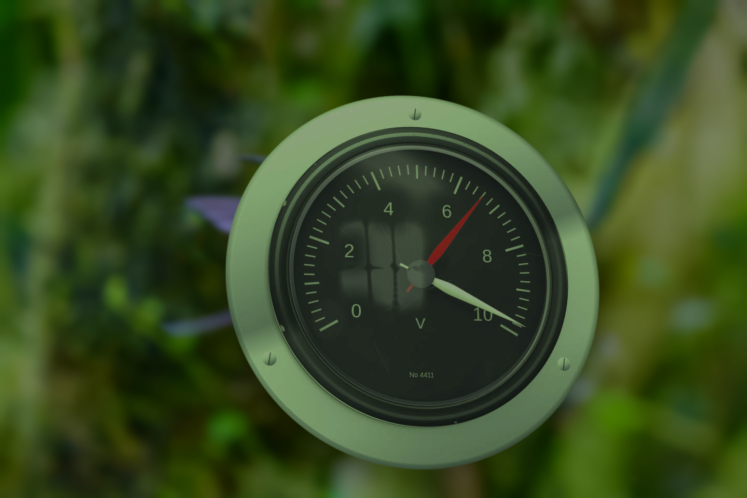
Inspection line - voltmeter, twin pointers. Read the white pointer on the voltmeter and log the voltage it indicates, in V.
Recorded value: 9.8 V
